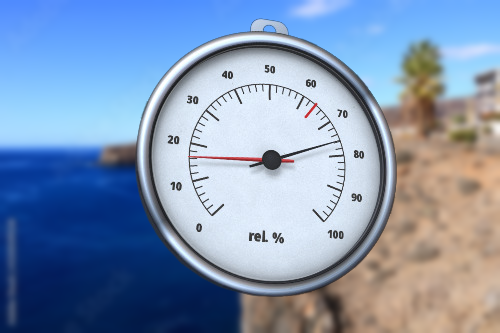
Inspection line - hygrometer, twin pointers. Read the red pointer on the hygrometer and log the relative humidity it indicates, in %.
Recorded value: 16 %
